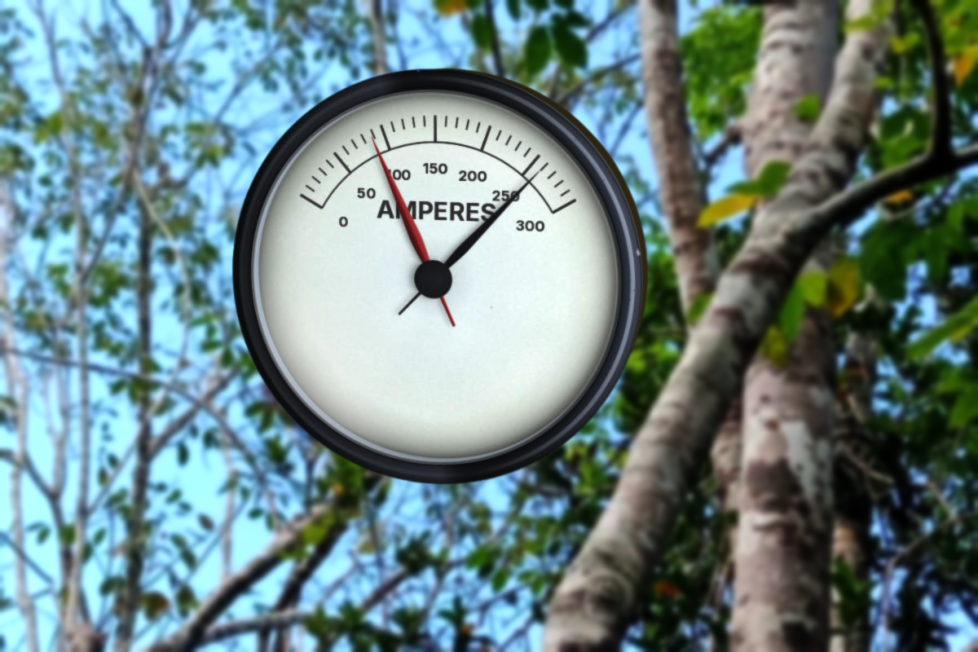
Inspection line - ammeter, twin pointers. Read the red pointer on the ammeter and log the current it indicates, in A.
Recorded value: 90 A
